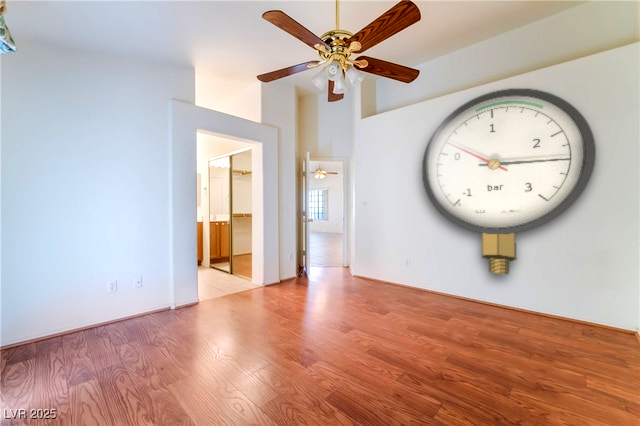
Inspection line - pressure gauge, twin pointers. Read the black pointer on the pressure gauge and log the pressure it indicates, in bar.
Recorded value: 2.4 bar
